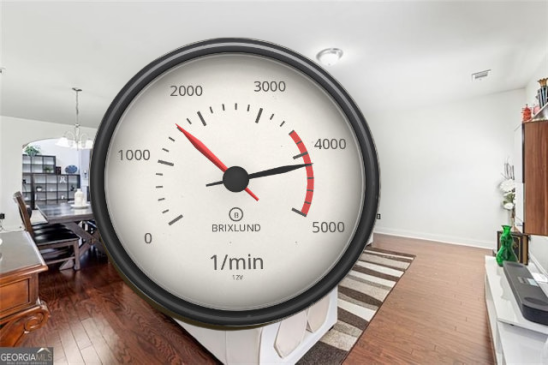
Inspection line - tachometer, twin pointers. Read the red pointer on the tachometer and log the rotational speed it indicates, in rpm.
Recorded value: 1600 rpm
